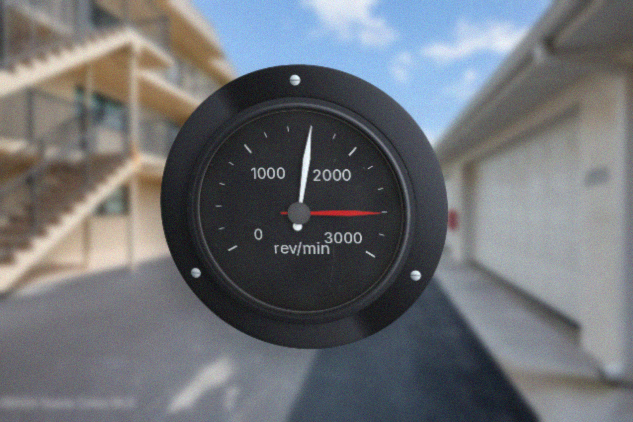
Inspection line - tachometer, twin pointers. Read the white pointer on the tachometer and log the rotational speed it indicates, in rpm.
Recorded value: 1600 rpm
